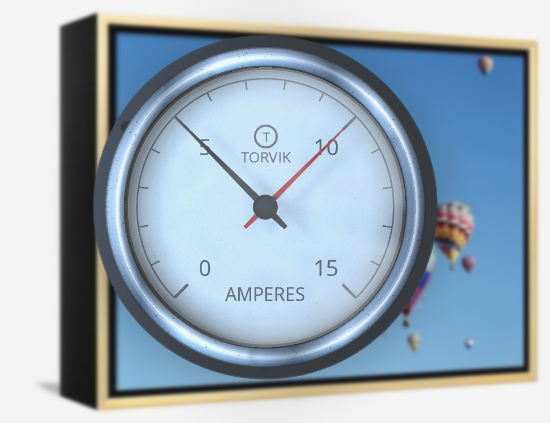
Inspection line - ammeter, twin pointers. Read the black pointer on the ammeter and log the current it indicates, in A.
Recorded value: 5 A
